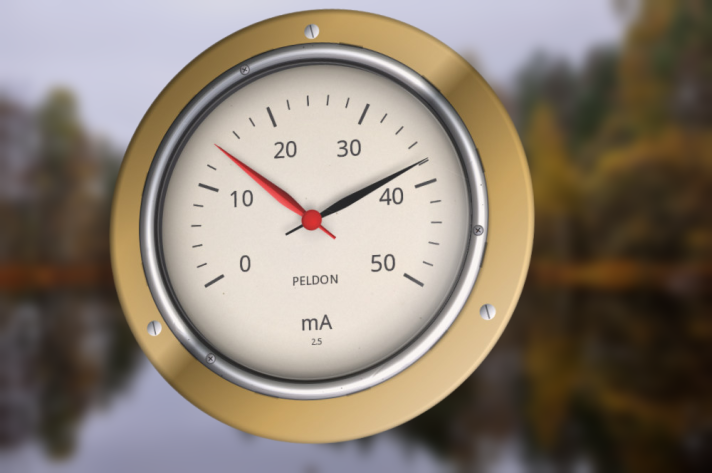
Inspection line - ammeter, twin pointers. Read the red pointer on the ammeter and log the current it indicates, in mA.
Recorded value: 14 mA
